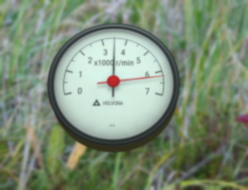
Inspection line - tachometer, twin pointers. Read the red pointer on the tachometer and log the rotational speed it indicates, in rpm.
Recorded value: 6250 rpm
